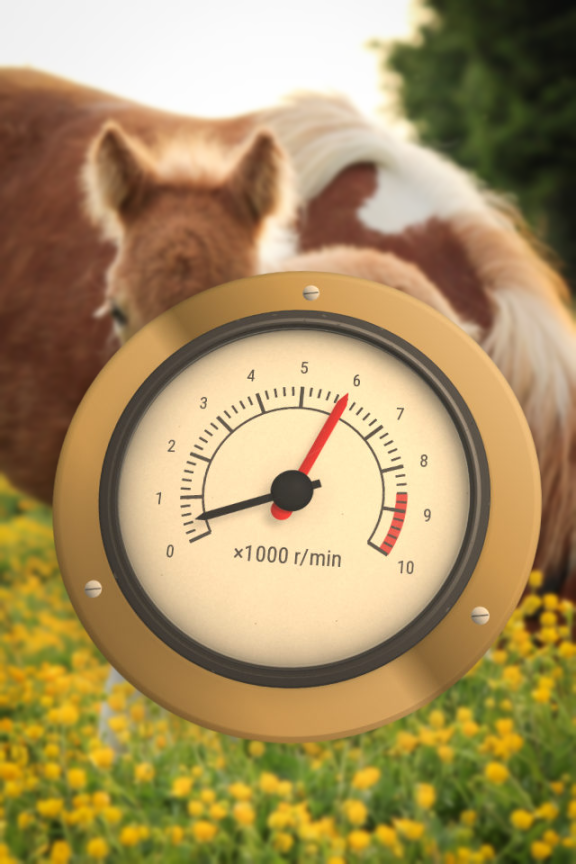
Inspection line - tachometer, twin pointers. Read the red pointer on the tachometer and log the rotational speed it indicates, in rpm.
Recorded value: 6000 rpm
